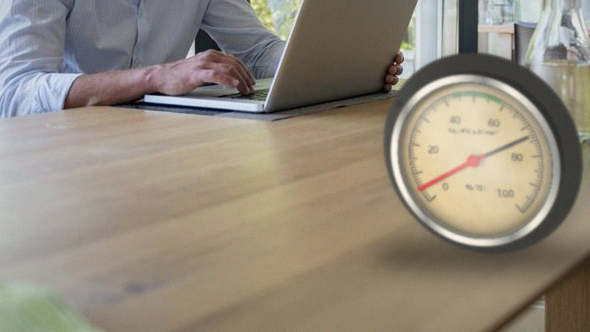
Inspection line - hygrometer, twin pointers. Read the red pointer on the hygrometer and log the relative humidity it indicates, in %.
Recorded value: 5 %
